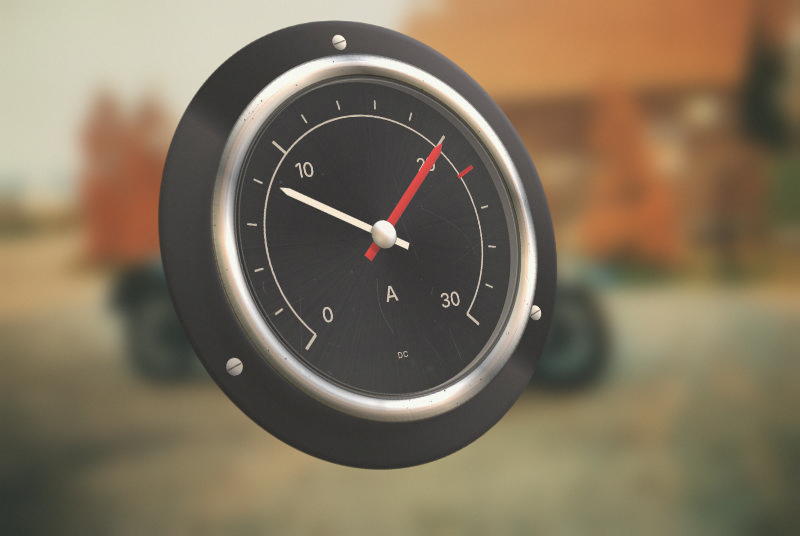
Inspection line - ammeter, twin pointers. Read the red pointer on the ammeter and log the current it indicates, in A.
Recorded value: 20 A
